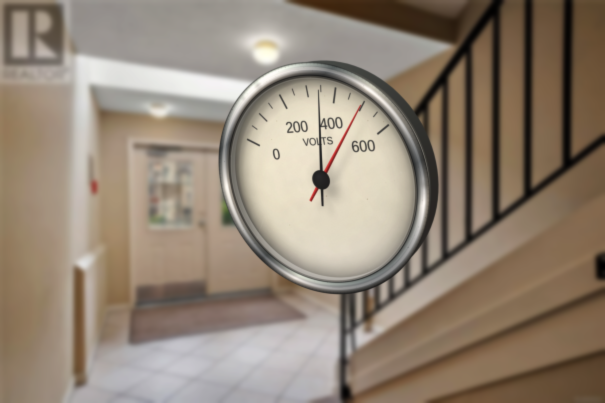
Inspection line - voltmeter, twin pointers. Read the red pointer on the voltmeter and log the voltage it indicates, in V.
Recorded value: 500 V
